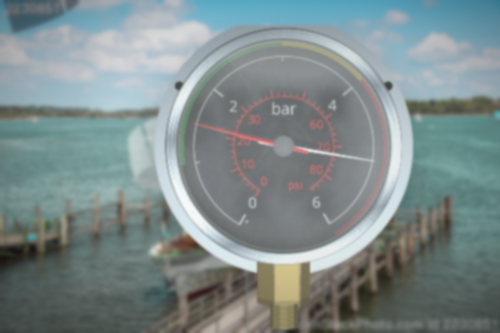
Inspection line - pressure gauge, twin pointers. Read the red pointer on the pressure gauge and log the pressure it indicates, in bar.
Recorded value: 1.5 bar
